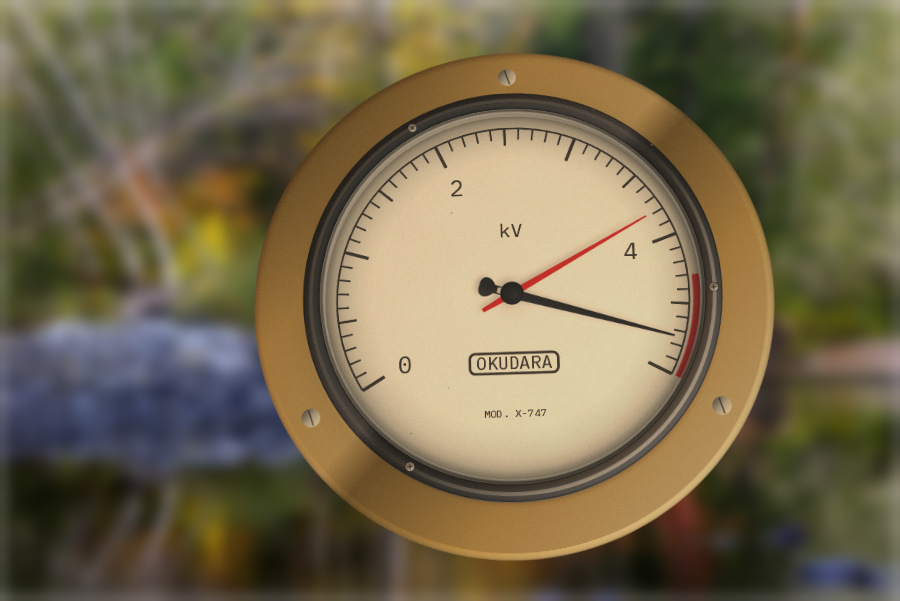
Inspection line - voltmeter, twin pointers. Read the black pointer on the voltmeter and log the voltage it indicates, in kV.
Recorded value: 4.75 kV
